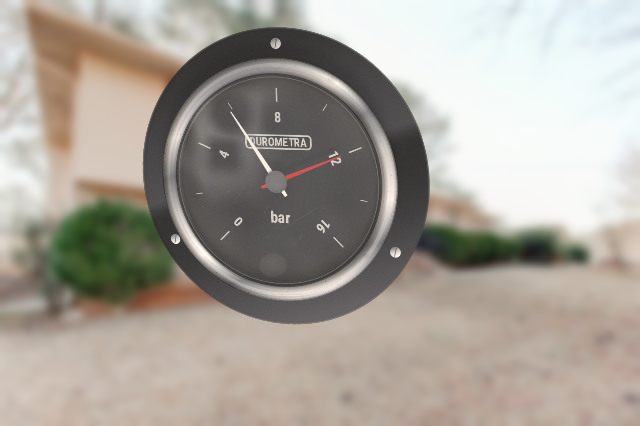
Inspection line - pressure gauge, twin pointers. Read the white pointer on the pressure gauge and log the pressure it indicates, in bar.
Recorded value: 6 bar
